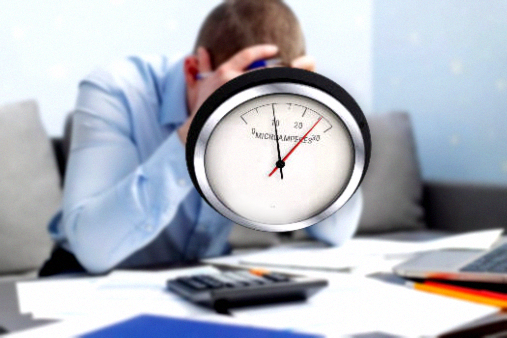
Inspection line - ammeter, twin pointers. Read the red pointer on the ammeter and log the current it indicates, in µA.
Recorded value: 25 µA
